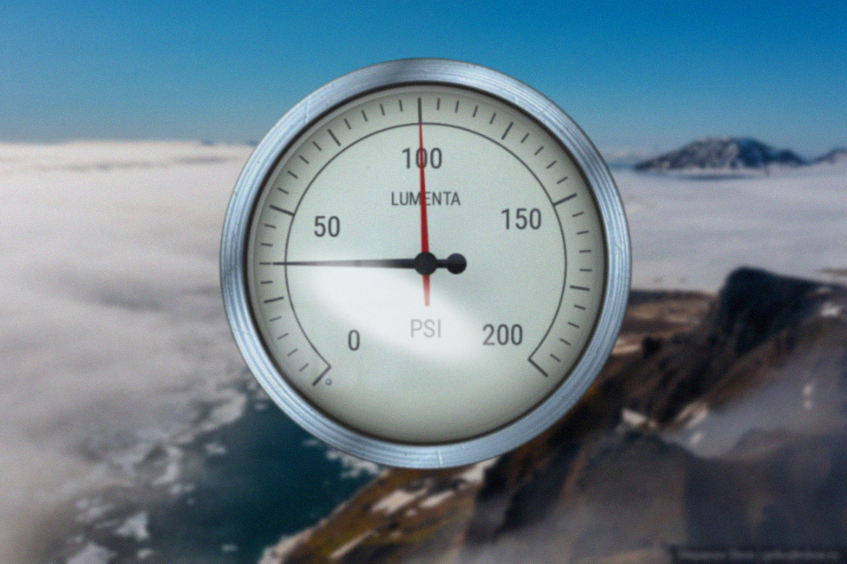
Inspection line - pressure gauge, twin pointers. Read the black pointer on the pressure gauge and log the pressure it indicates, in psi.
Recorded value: 35 psi
